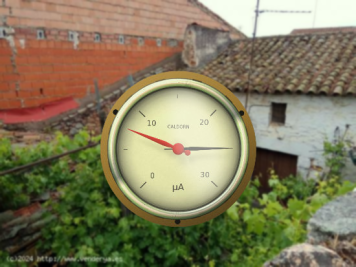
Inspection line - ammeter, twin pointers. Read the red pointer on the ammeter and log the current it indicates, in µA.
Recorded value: 7.5 µA
